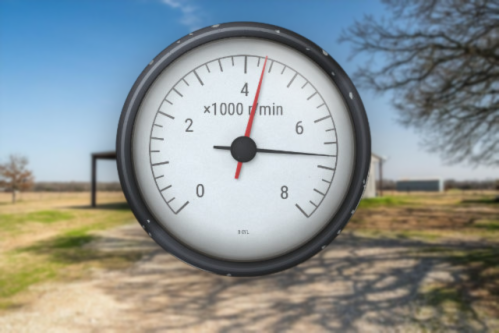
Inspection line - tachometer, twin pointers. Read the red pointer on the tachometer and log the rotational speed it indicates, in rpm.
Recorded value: 4375 rpm
